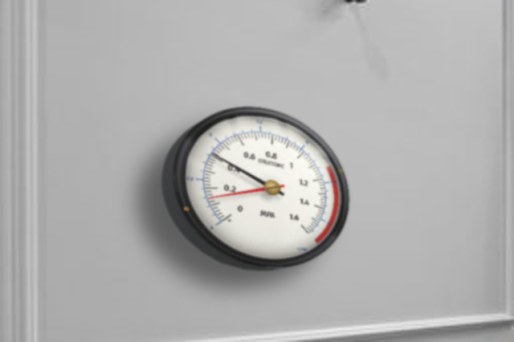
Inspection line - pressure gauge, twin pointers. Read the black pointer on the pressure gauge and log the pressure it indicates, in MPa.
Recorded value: 0.4 MPa
